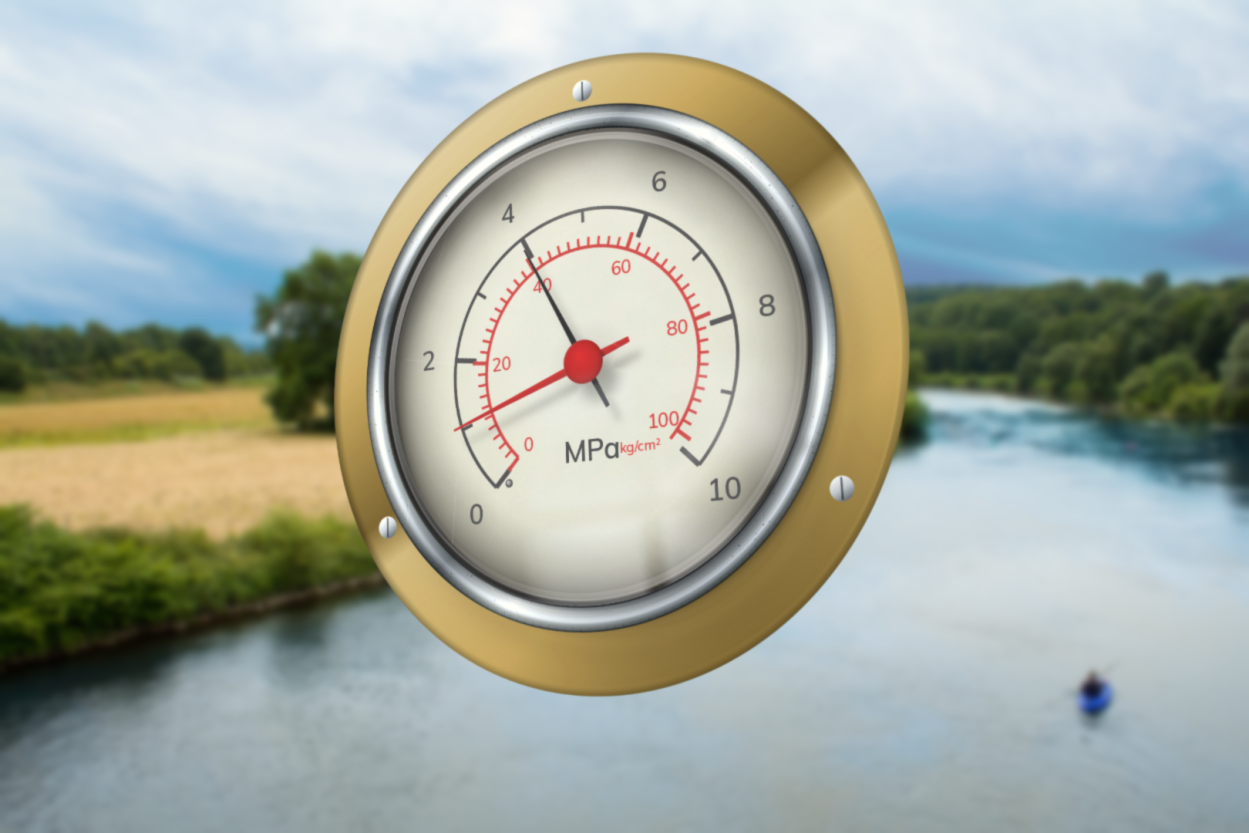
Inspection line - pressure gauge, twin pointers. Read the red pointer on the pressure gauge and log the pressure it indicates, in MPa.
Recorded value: 1 MPa
